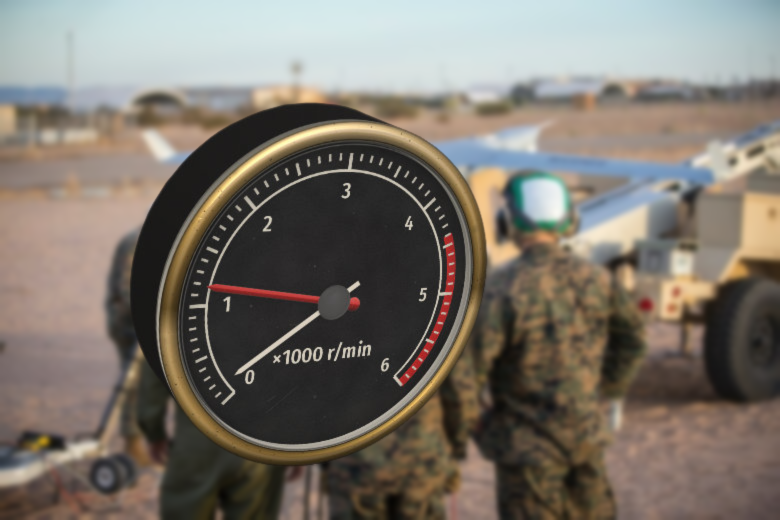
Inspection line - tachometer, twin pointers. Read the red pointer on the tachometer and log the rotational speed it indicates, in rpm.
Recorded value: 1200 rpm
